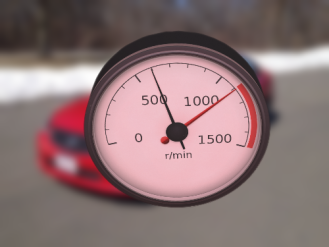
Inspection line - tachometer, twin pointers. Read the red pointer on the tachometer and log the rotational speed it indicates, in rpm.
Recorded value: 1100 rpm
